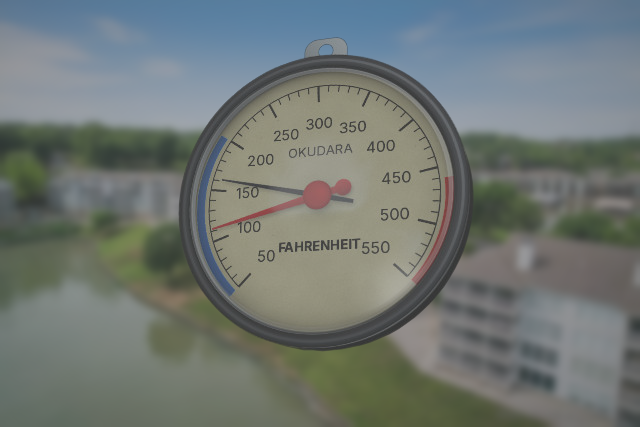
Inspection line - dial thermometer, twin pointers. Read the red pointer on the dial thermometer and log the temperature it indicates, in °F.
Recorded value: 110 °F
